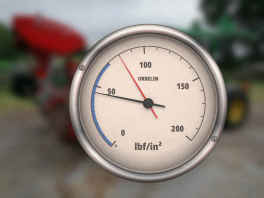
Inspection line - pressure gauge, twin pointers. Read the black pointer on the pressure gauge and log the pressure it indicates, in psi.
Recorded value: 45 psi
